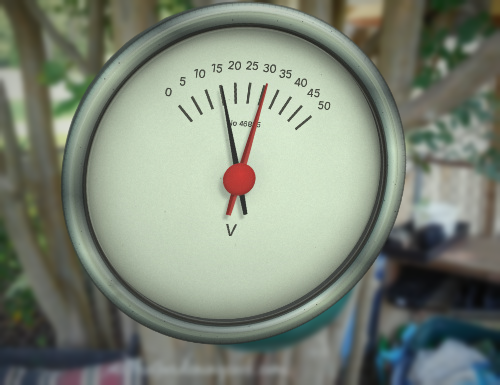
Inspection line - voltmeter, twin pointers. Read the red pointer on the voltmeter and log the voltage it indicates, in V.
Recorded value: 30 V
